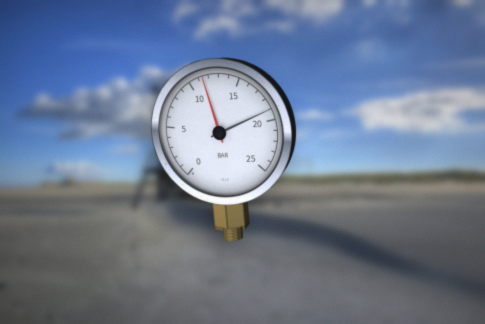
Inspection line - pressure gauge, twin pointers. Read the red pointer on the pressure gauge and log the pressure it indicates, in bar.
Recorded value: 11.5 bar
